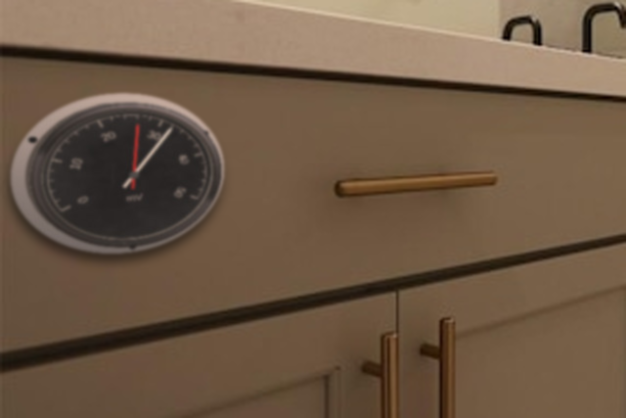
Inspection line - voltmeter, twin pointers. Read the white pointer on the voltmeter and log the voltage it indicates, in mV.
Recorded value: 32 mV
